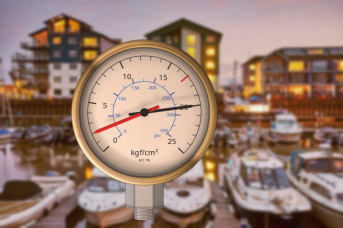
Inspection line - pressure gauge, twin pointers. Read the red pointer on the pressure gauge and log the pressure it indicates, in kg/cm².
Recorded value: 2 kg/cm²
